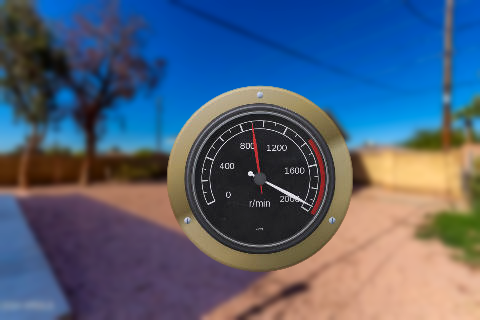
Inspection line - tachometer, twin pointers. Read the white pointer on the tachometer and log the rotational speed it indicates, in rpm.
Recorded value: 1950 rpm
